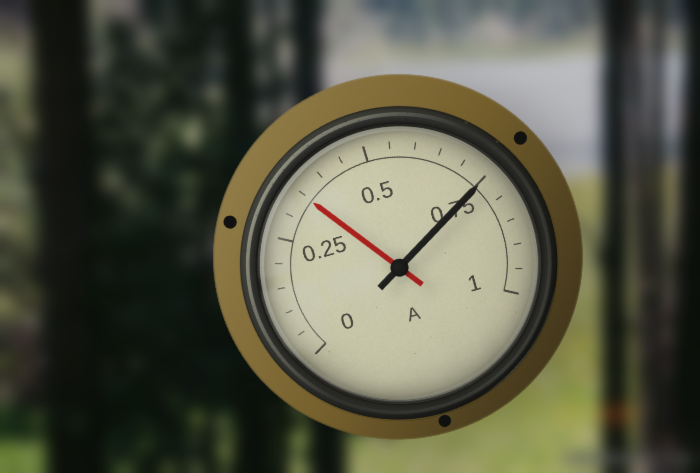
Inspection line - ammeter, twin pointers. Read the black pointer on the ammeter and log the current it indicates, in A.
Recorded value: 0.75 A
